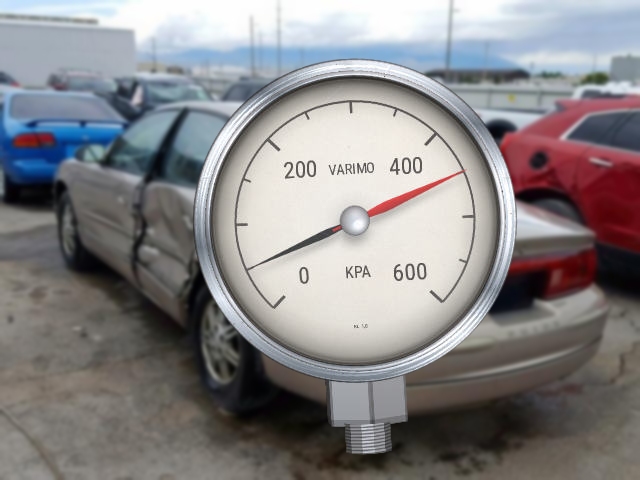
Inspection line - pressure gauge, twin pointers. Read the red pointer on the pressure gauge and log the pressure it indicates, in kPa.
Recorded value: 450 kPa
